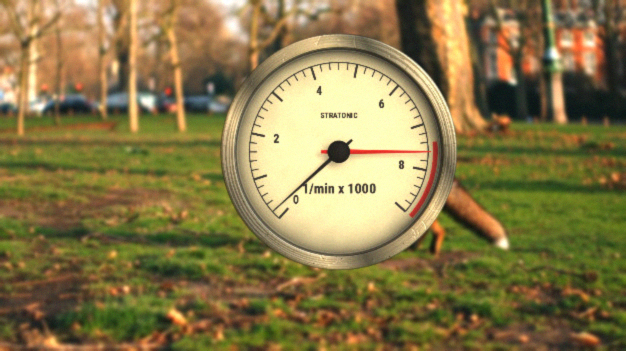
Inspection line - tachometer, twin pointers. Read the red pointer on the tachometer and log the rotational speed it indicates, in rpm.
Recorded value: 7600 rpm
